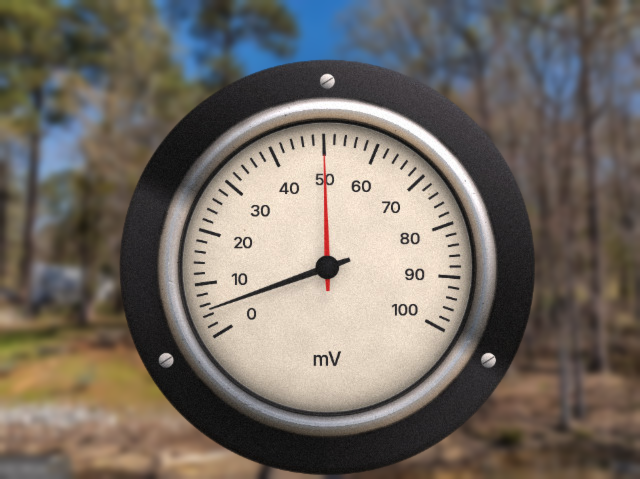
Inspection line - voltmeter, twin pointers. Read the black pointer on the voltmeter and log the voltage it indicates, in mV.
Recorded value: 5 mV
